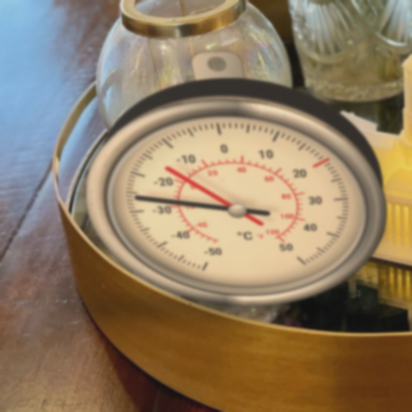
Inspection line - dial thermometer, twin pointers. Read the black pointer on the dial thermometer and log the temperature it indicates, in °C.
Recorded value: -25 °C
